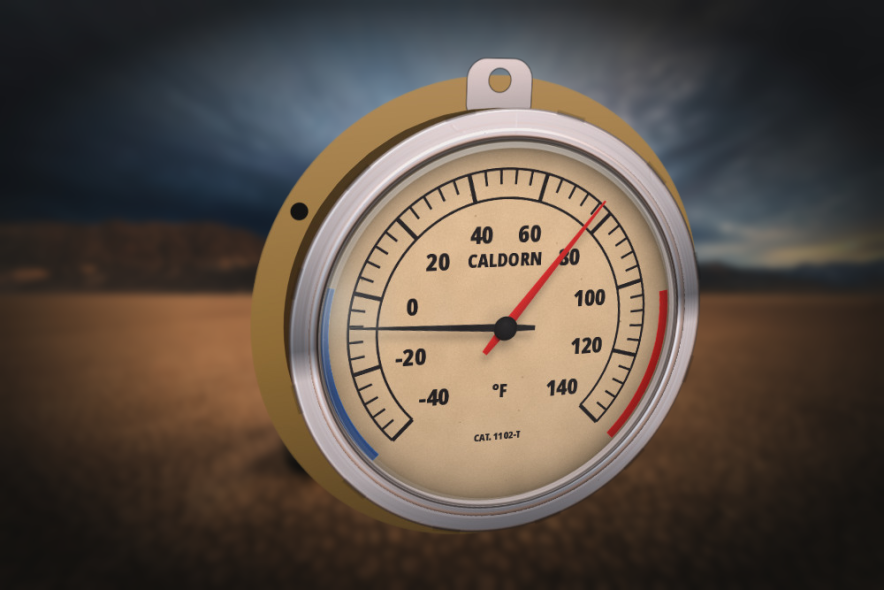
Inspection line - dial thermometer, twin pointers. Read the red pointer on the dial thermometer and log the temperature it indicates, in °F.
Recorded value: 76 °F
